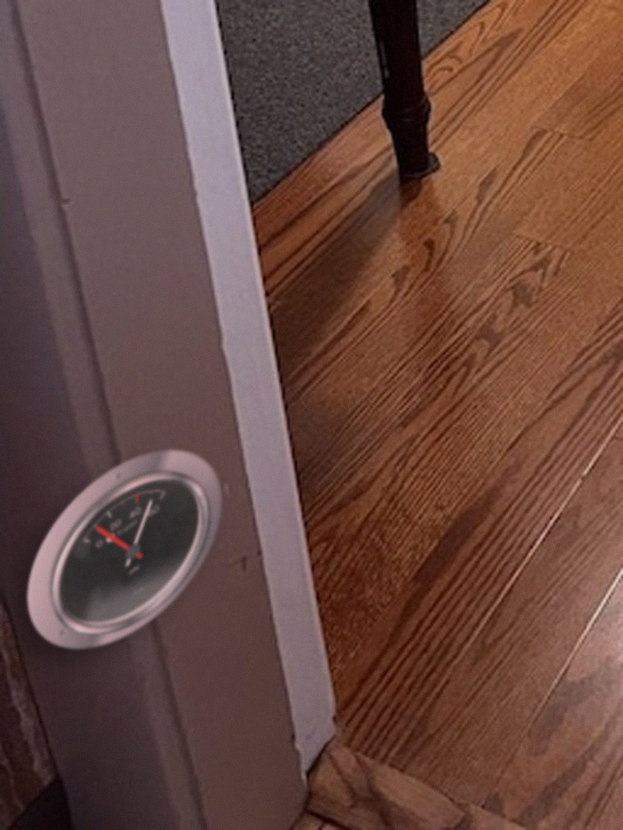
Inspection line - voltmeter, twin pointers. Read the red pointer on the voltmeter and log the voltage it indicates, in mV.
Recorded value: 10 mV
